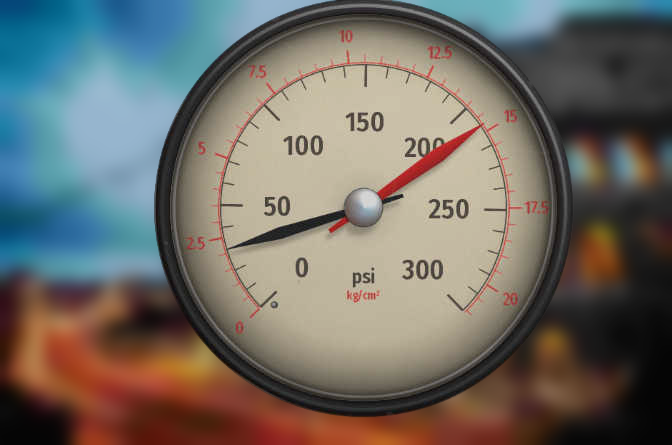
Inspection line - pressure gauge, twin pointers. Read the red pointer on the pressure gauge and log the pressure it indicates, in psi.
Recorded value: 210 psi
